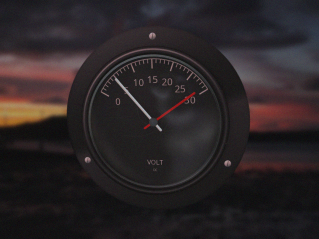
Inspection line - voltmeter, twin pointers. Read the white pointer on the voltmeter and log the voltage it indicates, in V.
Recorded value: 5 V
